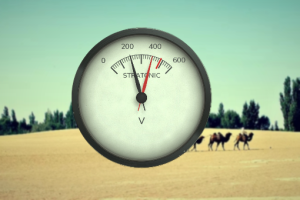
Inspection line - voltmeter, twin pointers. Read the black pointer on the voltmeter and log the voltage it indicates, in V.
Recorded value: 200 V
